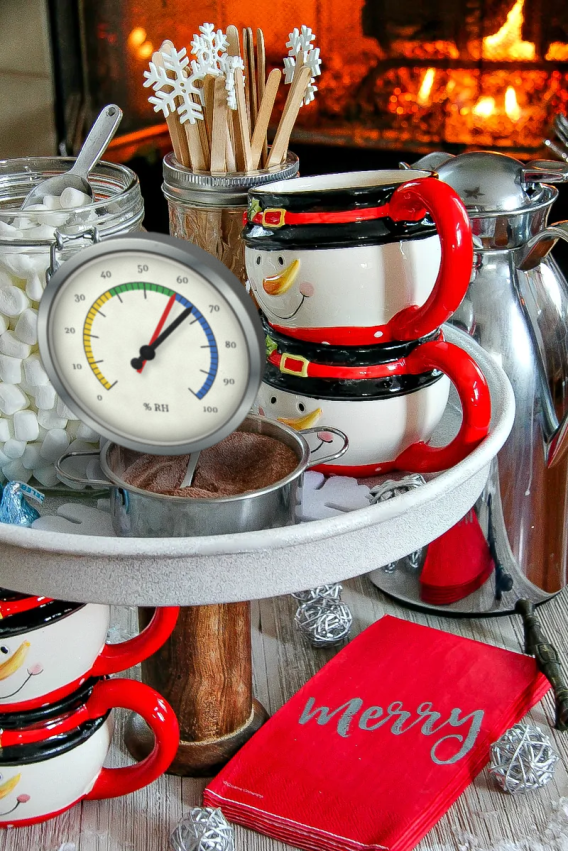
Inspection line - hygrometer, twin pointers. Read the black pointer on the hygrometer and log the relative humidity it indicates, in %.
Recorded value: 66 %
